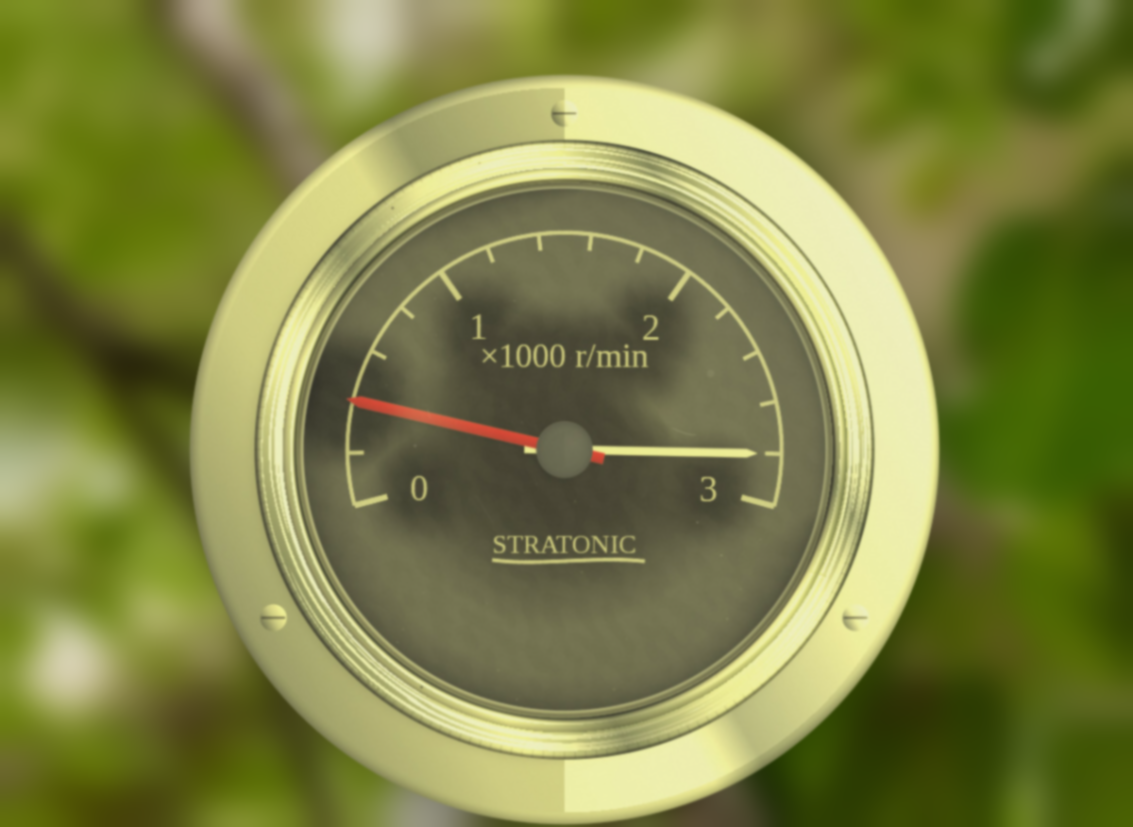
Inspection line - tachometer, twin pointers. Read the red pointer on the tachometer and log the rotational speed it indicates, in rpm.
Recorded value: 400 rpm
